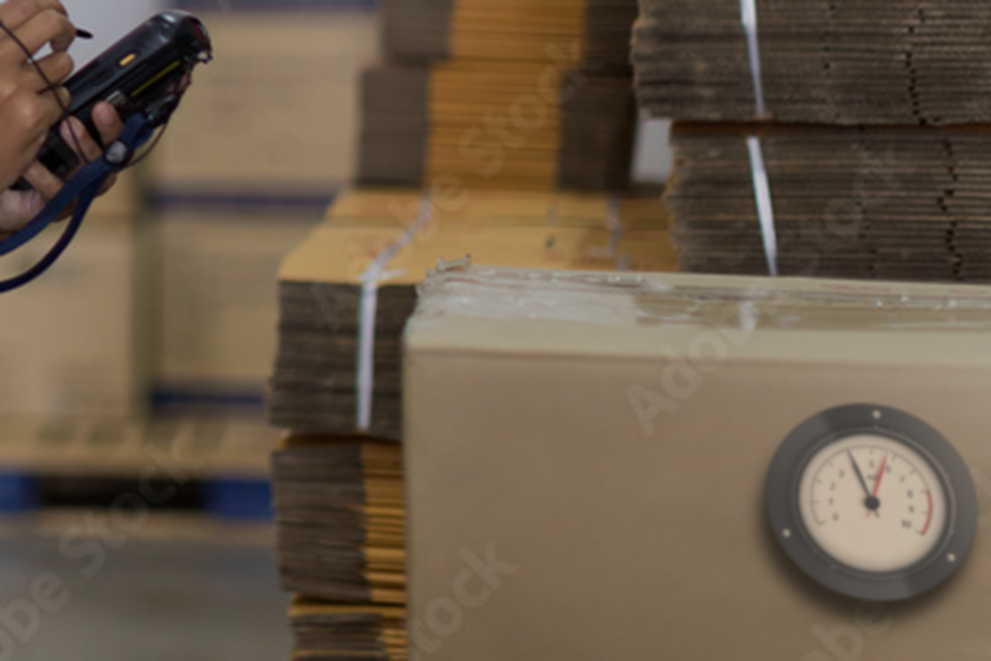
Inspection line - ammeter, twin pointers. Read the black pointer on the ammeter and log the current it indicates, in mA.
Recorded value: 4 mA
